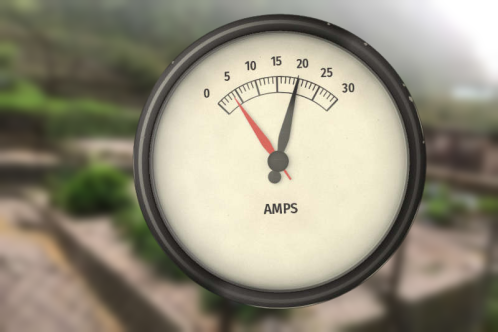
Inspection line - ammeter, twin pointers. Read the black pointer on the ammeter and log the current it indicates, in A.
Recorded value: 20 A
